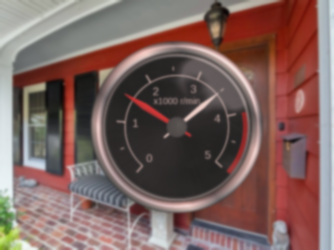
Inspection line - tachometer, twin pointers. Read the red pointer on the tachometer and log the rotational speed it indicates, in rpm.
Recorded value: 1500 rpm
